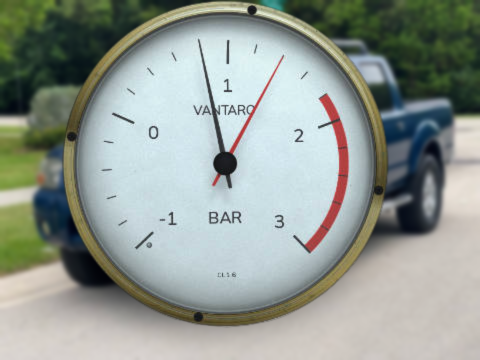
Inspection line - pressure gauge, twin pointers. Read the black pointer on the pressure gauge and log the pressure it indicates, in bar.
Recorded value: 0.8 bar
